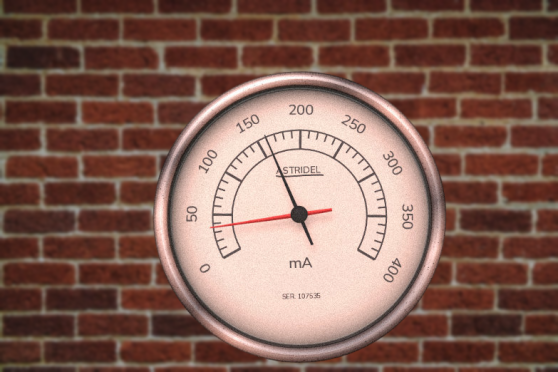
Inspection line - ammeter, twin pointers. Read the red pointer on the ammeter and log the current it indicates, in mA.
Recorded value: 35 mA
